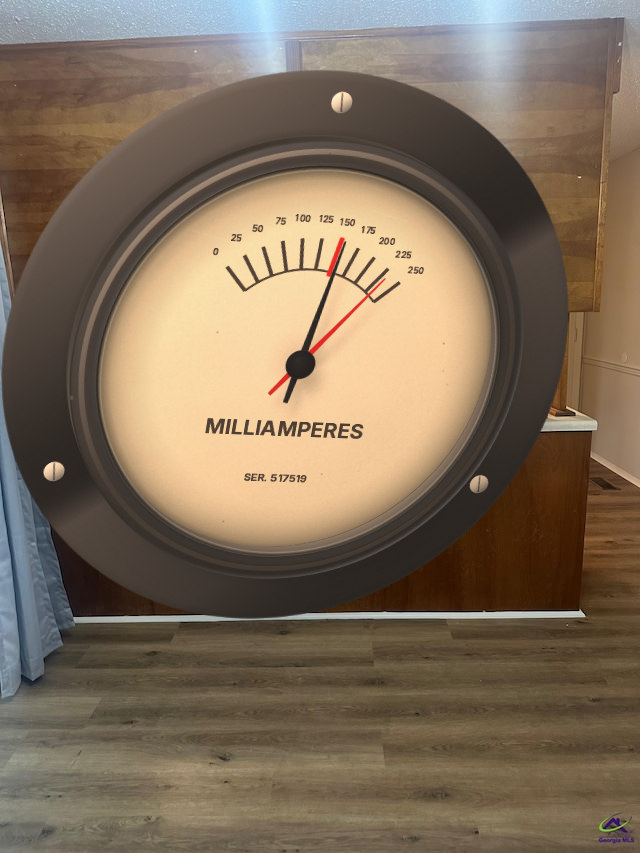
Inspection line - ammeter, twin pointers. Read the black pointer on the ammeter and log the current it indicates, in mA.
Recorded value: 150 mA
